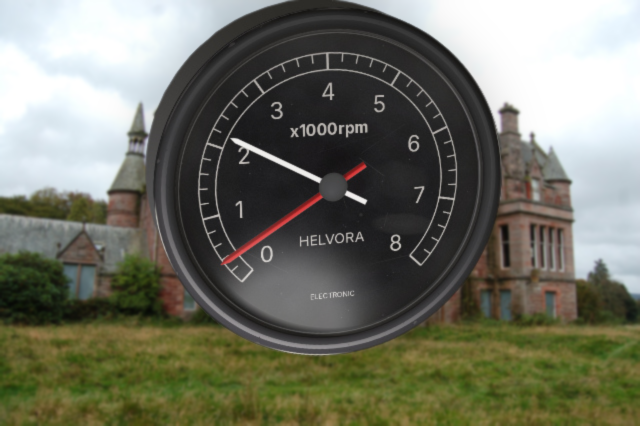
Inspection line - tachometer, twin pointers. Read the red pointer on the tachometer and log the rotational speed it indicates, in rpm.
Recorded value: 400 rpm
